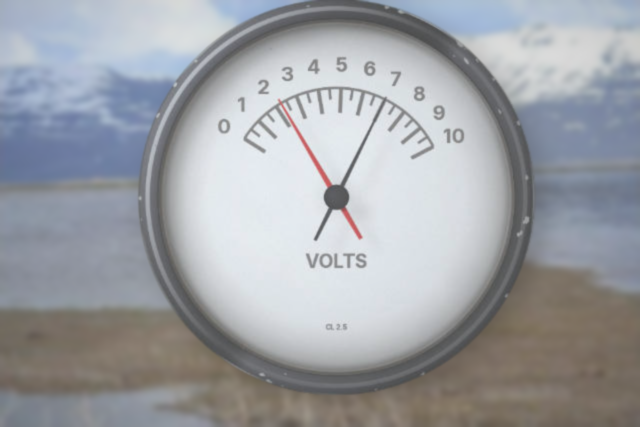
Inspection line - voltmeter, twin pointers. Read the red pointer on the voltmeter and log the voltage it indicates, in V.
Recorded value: 2.25 V
